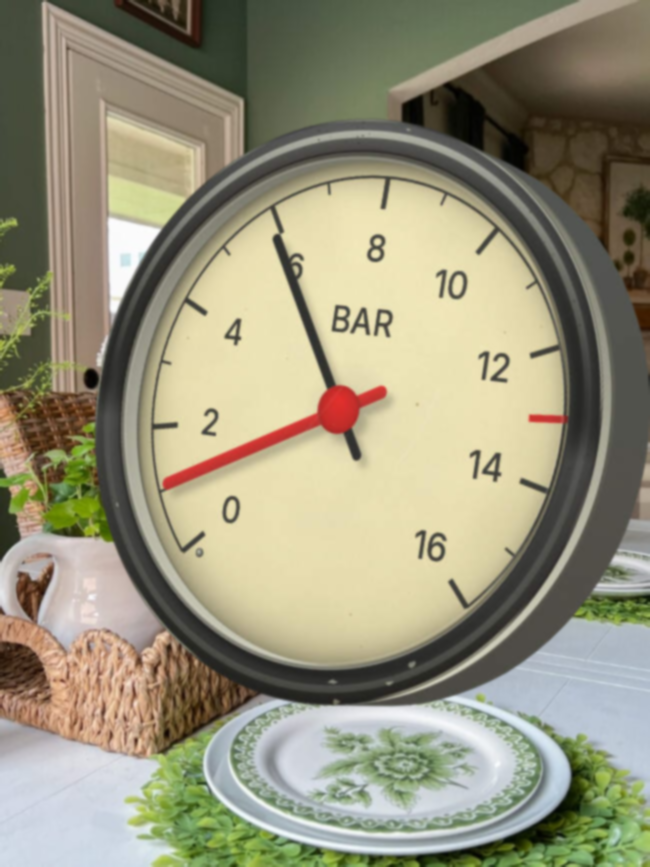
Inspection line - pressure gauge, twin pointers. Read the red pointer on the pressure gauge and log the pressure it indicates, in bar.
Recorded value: 1 bar
